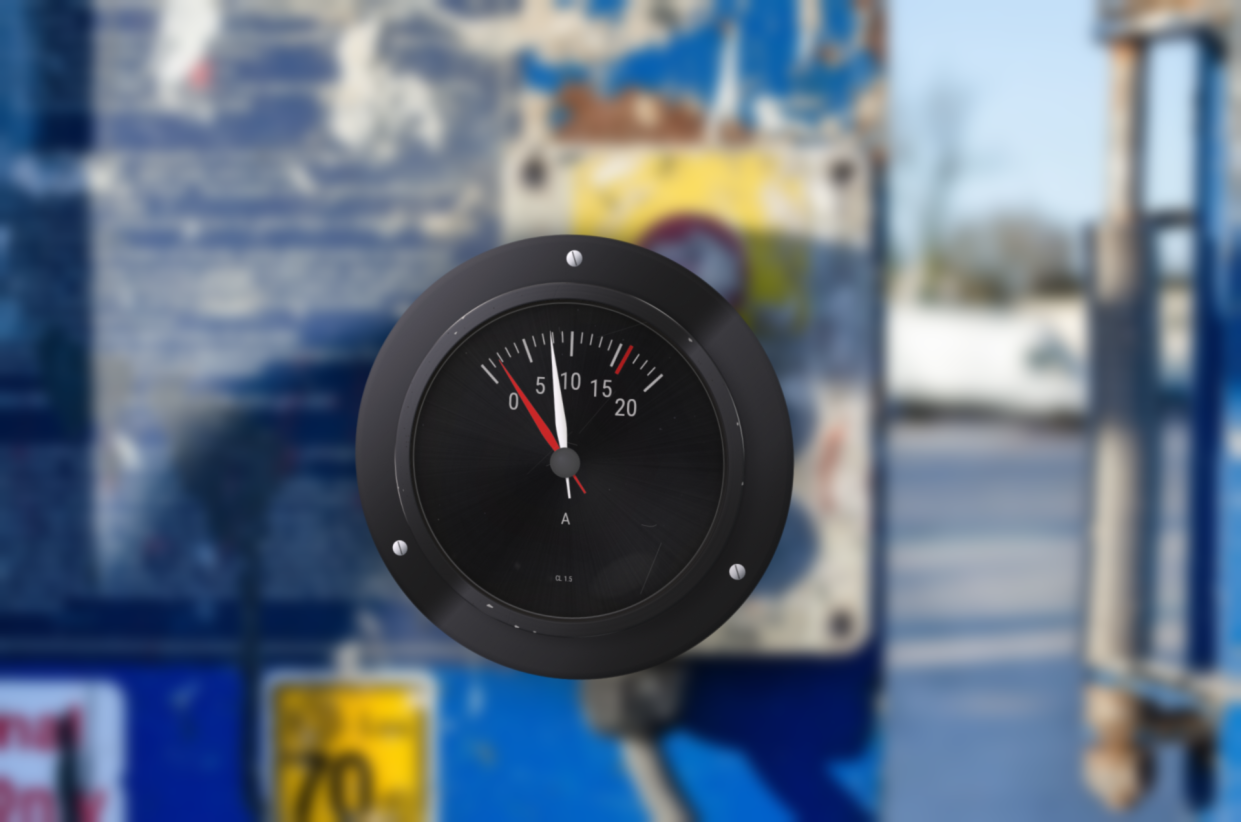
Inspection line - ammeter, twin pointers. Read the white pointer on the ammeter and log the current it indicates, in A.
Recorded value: 8 A
